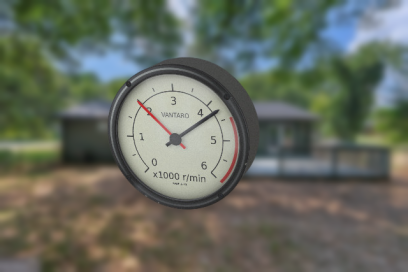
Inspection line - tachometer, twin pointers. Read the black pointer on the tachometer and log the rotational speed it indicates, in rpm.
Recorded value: 4250 rpm
